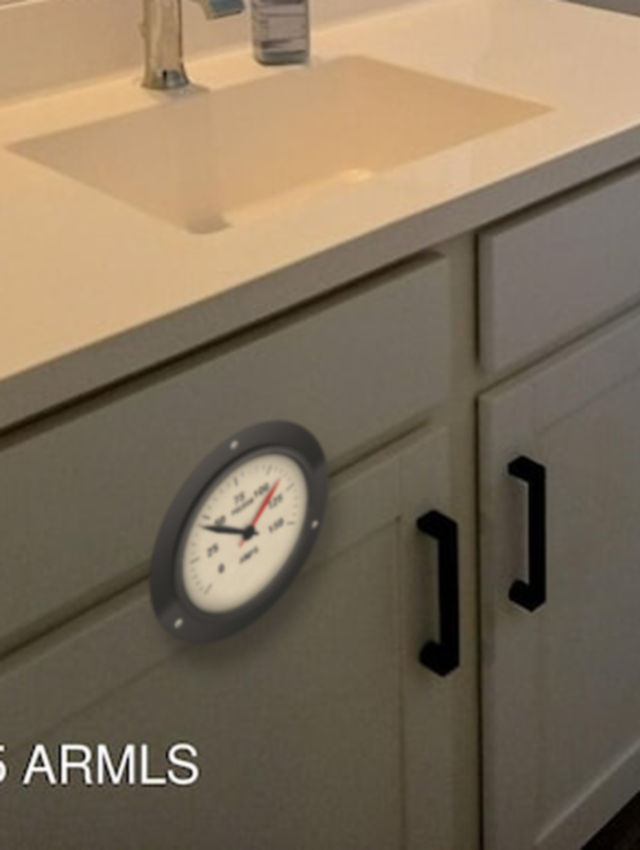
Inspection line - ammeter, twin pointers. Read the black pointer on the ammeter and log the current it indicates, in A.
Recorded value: 45 A
